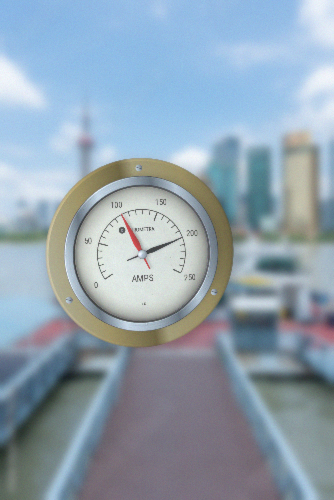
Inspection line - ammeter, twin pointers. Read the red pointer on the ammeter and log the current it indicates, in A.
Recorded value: 100 A
